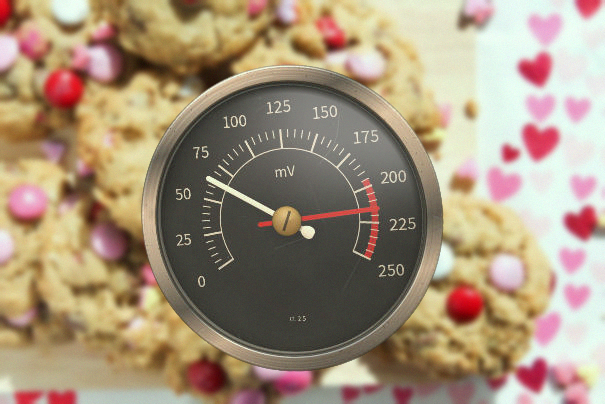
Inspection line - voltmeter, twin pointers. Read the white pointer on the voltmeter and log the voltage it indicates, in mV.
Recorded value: 65 mV
